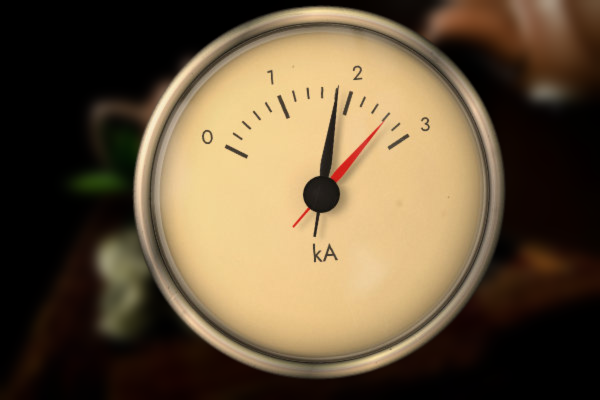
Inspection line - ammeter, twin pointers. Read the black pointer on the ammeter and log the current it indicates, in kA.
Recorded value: 1.8 kA
